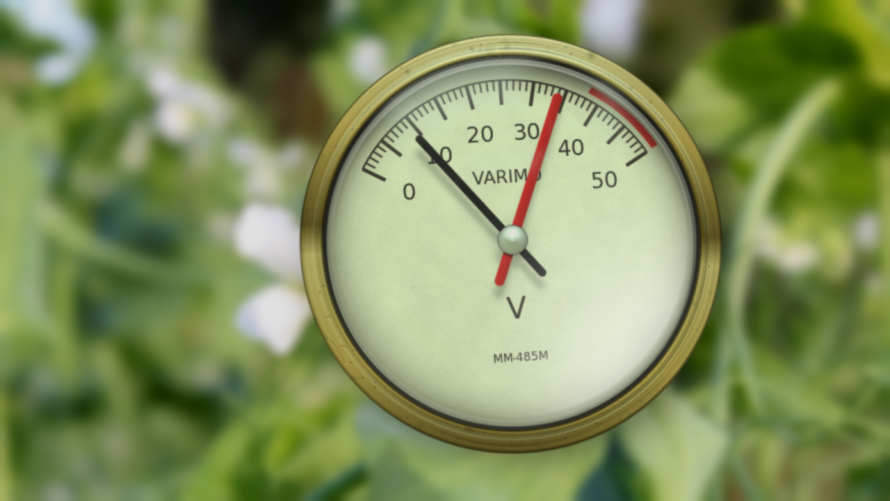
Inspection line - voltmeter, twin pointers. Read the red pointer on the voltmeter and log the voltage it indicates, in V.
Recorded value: 34 V
